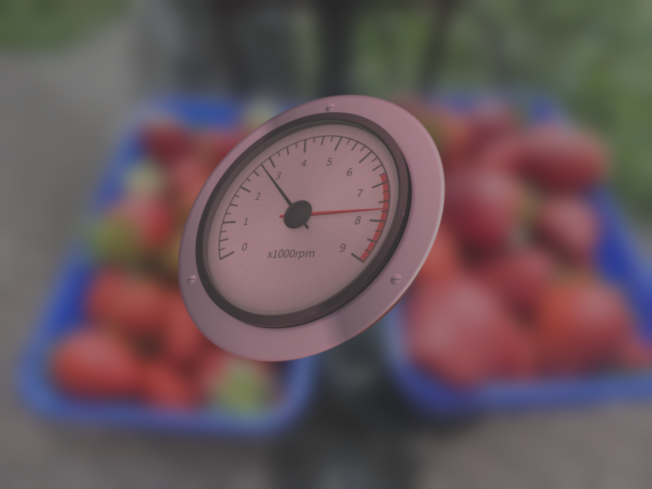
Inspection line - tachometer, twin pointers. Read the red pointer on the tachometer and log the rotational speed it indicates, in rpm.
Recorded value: 7750 rpm
